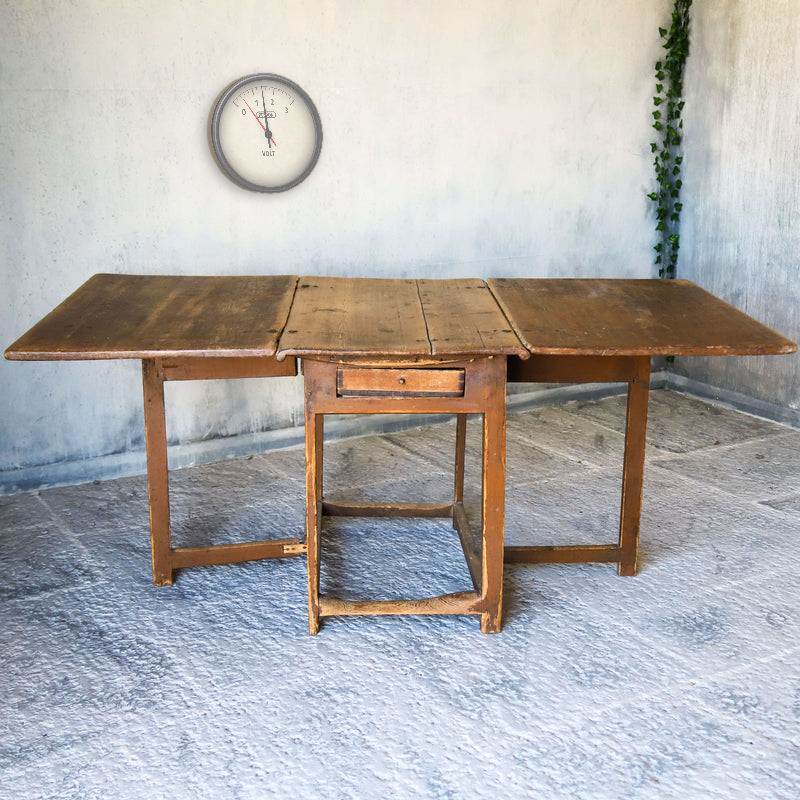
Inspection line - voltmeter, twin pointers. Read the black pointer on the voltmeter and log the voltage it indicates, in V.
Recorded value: 1.4 V
